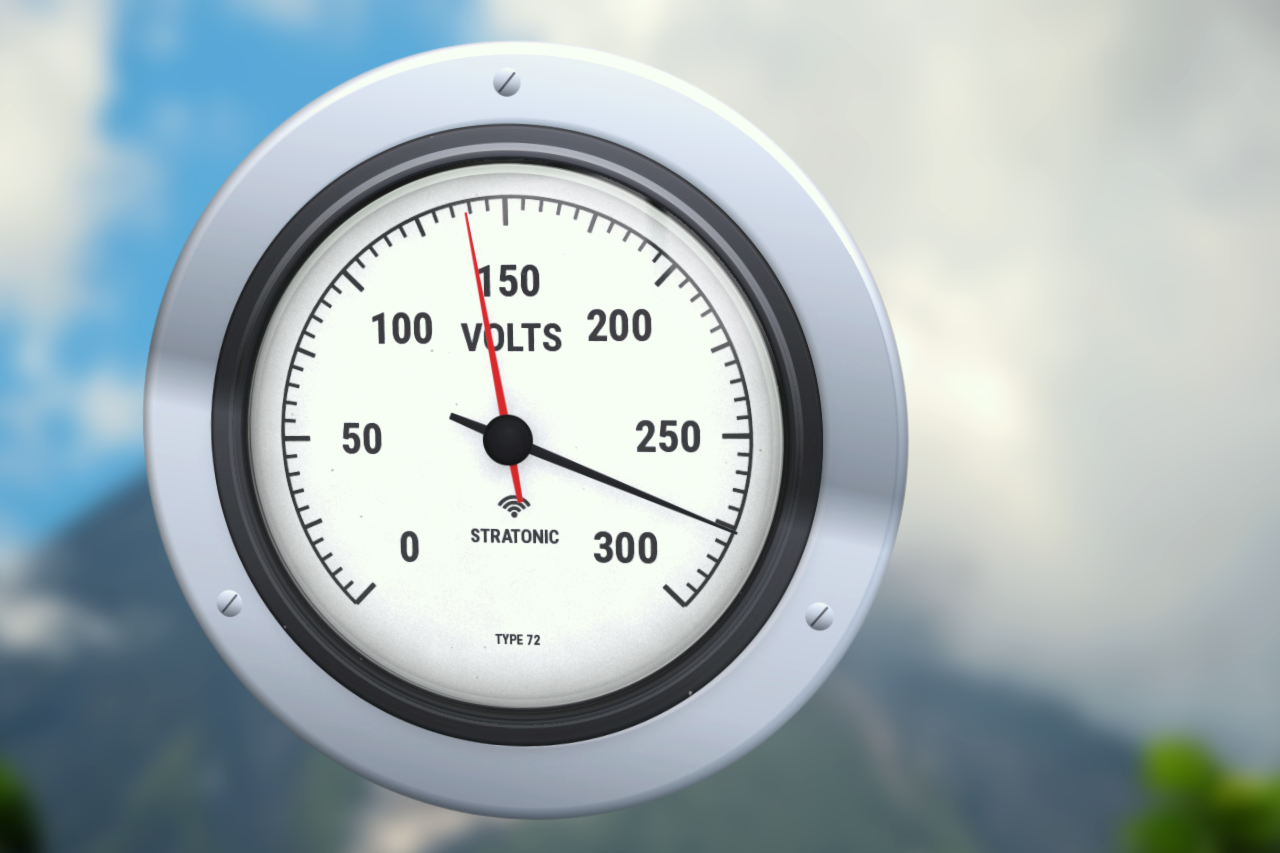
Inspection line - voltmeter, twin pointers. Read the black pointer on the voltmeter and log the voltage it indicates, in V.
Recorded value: 275 V
